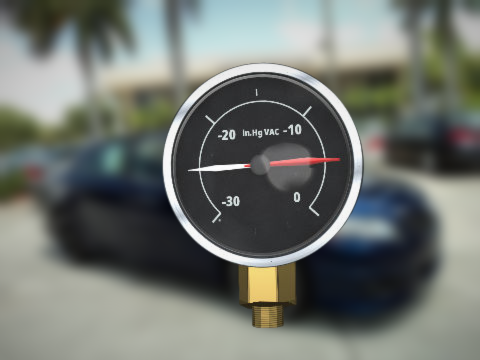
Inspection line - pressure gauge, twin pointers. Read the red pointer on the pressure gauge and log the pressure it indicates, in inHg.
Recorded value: -5 inHg
